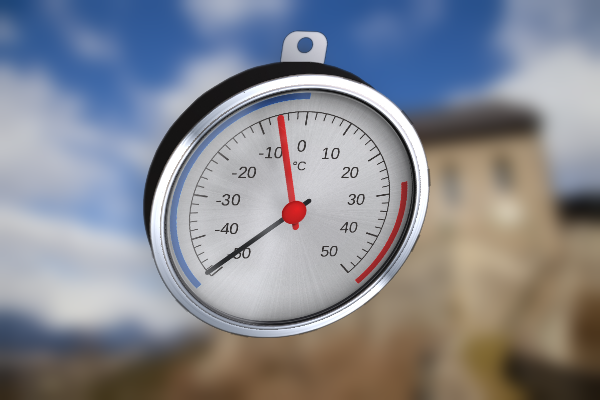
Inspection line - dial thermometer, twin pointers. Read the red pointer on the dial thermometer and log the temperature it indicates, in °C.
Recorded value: -6 °C
